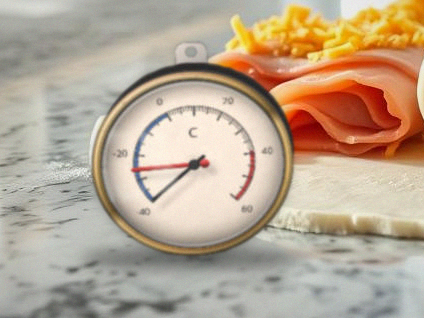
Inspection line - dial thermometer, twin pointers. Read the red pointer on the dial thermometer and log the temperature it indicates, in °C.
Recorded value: -25 °C
